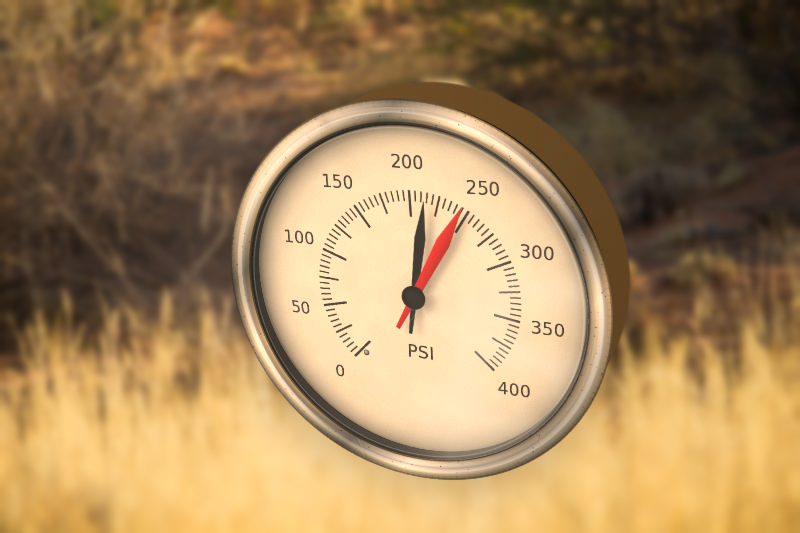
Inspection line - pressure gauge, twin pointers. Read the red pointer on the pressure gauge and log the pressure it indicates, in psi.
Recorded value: 245 psi
